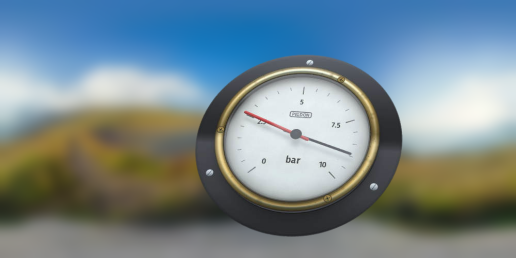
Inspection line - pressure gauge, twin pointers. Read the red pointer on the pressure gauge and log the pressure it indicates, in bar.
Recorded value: 2.5 bar
